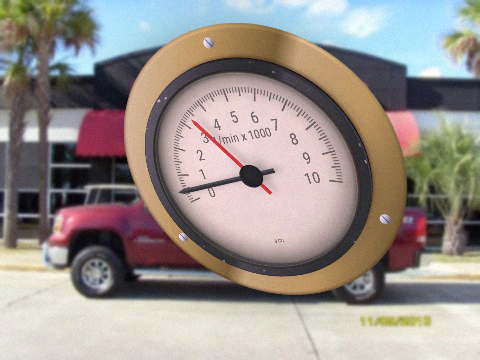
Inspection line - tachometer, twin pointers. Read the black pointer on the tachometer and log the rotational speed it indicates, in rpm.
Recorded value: 500 rpm
